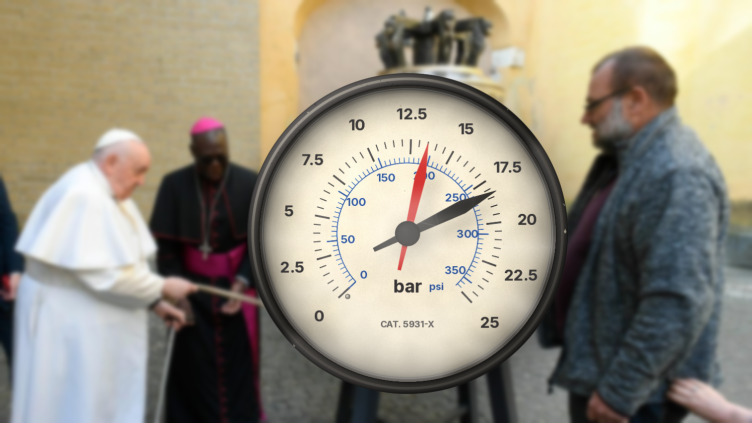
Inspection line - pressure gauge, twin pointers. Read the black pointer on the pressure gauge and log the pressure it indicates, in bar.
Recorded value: 18.25 bar
